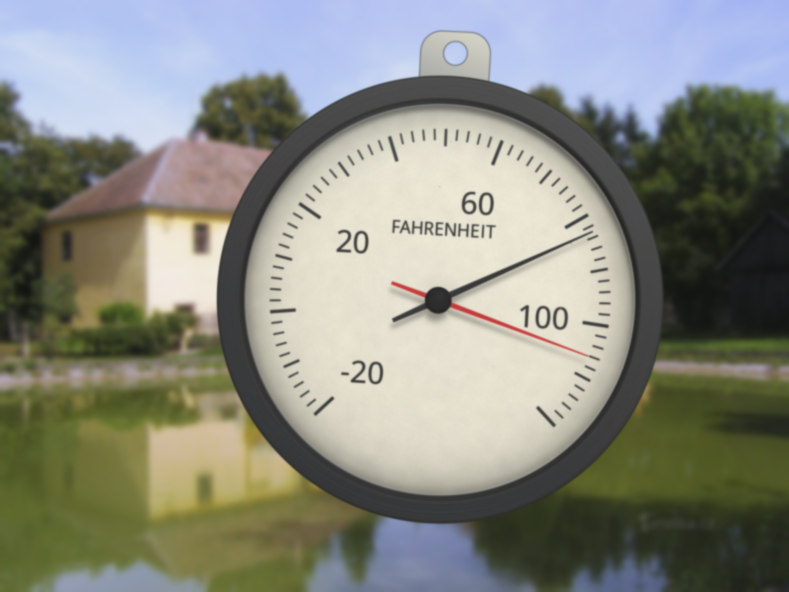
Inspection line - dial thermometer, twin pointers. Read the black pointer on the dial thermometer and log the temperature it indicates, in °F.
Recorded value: 83 °F
